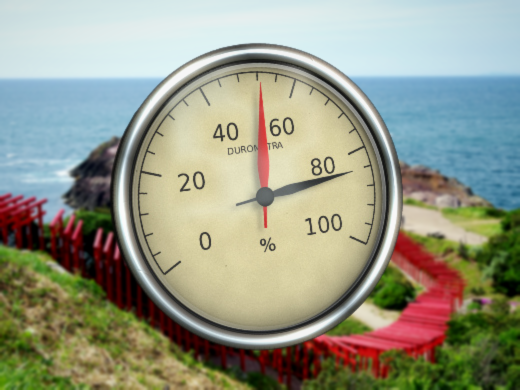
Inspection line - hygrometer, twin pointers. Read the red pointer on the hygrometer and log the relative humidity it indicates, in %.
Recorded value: 52 %
